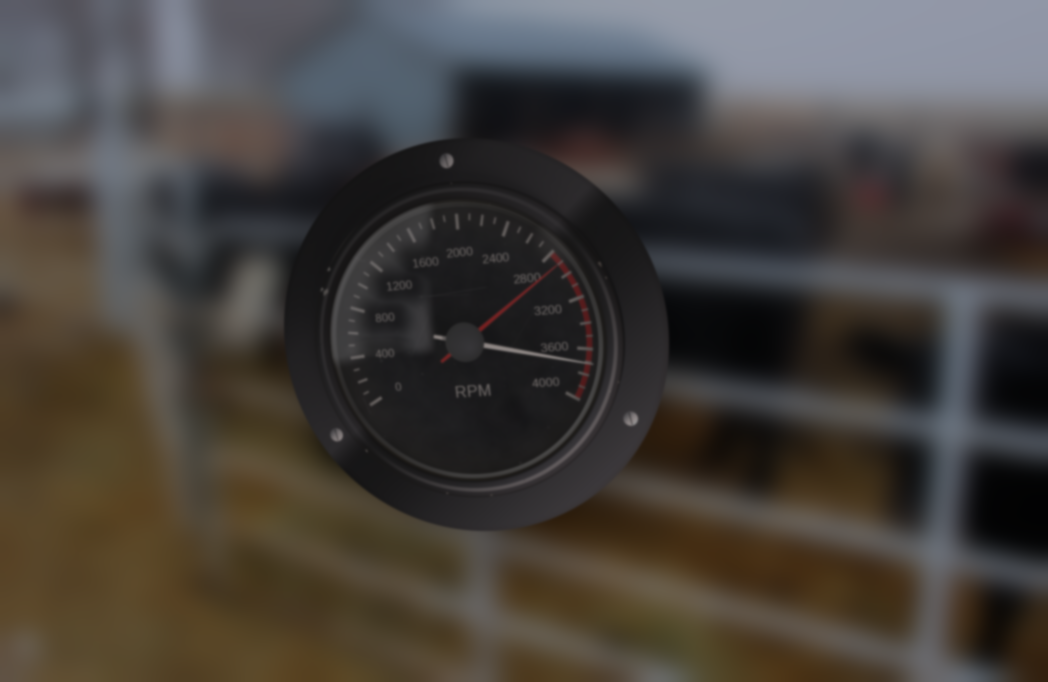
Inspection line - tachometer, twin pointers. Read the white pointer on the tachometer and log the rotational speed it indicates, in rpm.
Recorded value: 3700 rpm
